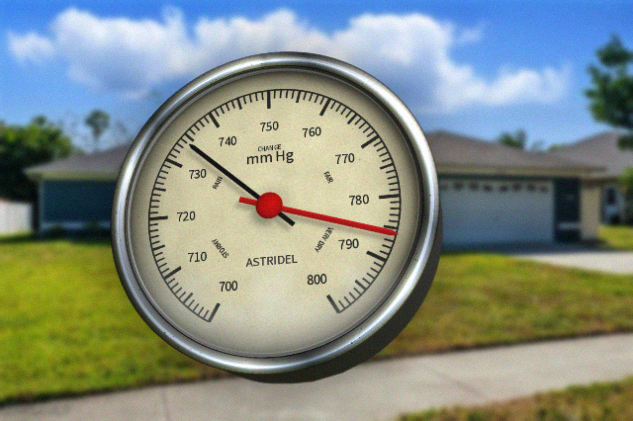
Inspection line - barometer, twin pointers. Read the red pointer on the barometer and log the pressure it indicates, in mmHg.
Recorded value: 786 mmHg
